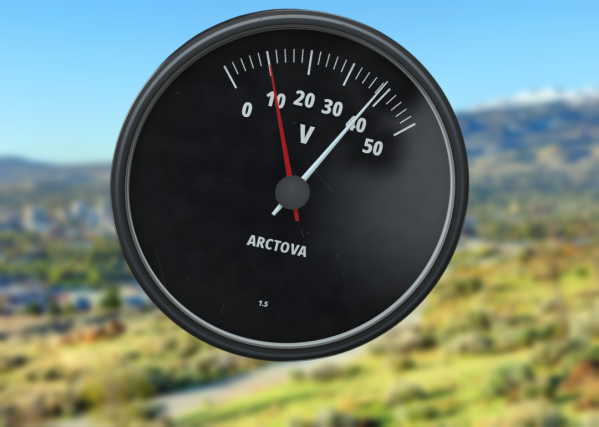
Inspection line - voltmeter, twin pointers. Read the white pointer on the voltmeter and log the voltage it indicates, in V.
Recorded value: 38 V
